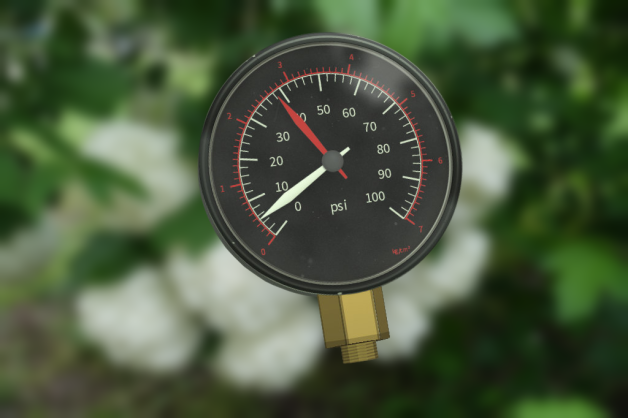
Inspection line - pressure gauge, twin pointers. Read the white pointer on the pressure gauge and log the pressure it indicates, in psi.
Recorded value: 5 psi
